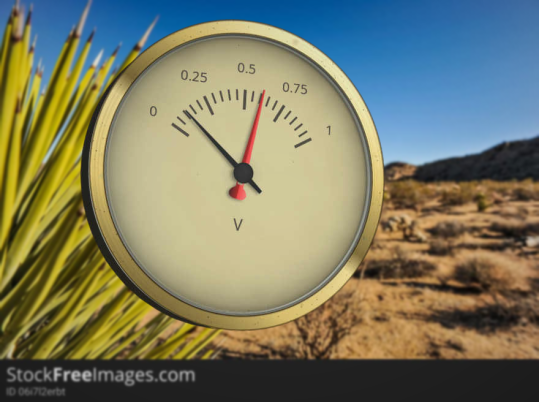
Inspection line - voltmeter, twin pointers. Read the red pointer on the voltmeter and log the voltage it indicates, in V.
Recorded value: 0.6 V
